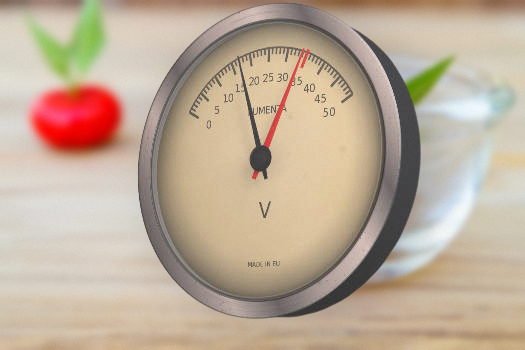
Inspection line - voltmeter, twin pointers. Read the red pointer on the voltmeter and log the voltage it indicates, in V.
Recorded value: 35 V
